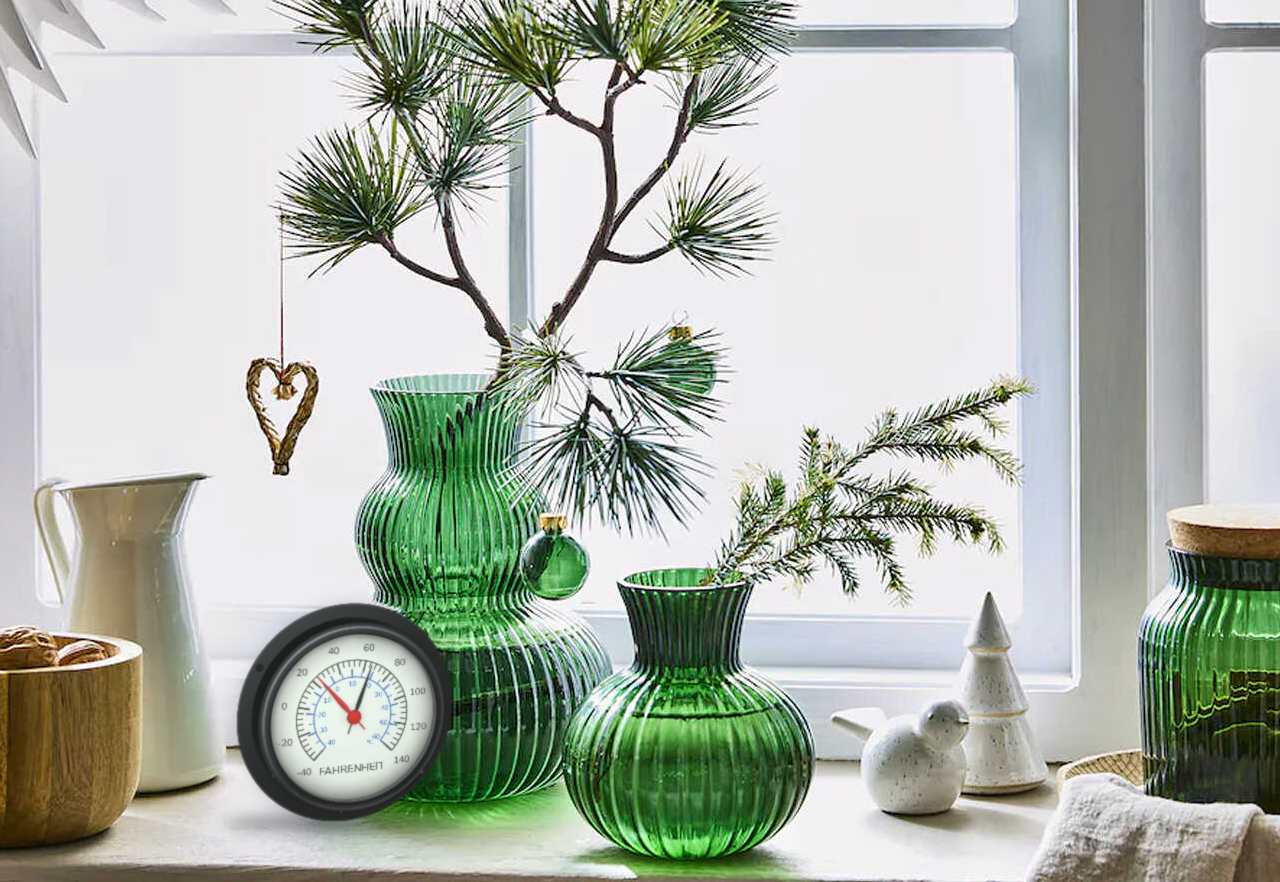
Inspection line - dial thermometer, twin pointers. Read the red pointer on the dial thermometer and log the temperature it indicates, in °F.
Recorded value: 24 °F
